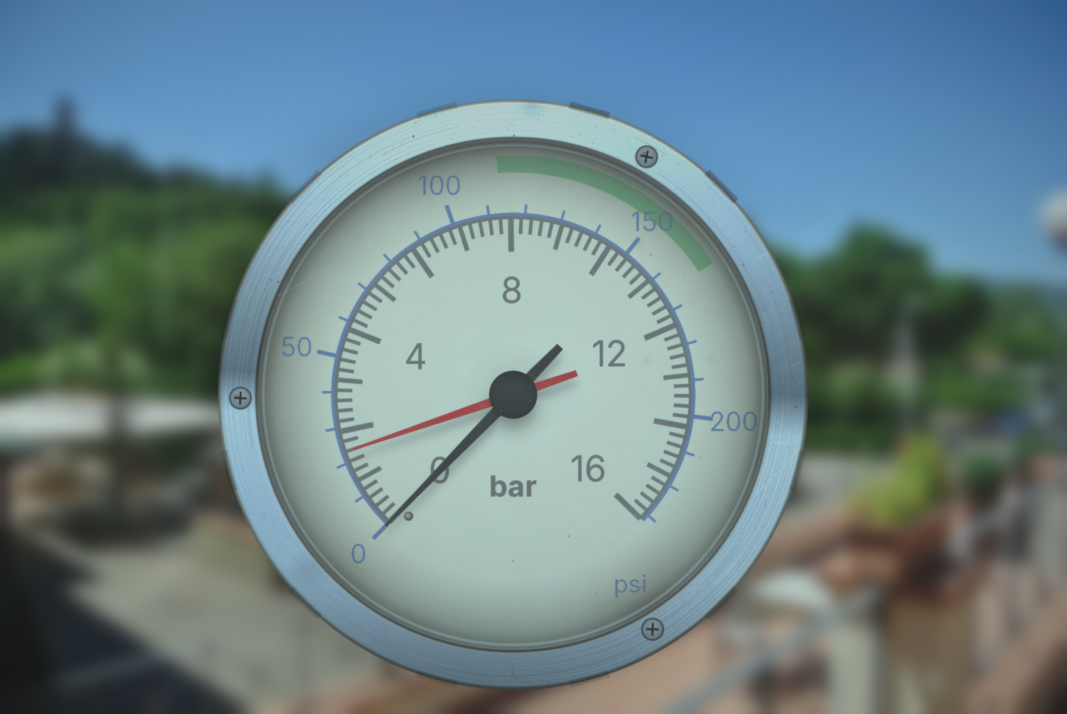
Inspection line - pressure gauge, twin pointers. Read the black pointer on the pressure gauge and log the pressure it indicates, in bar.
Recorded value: 0 bar
